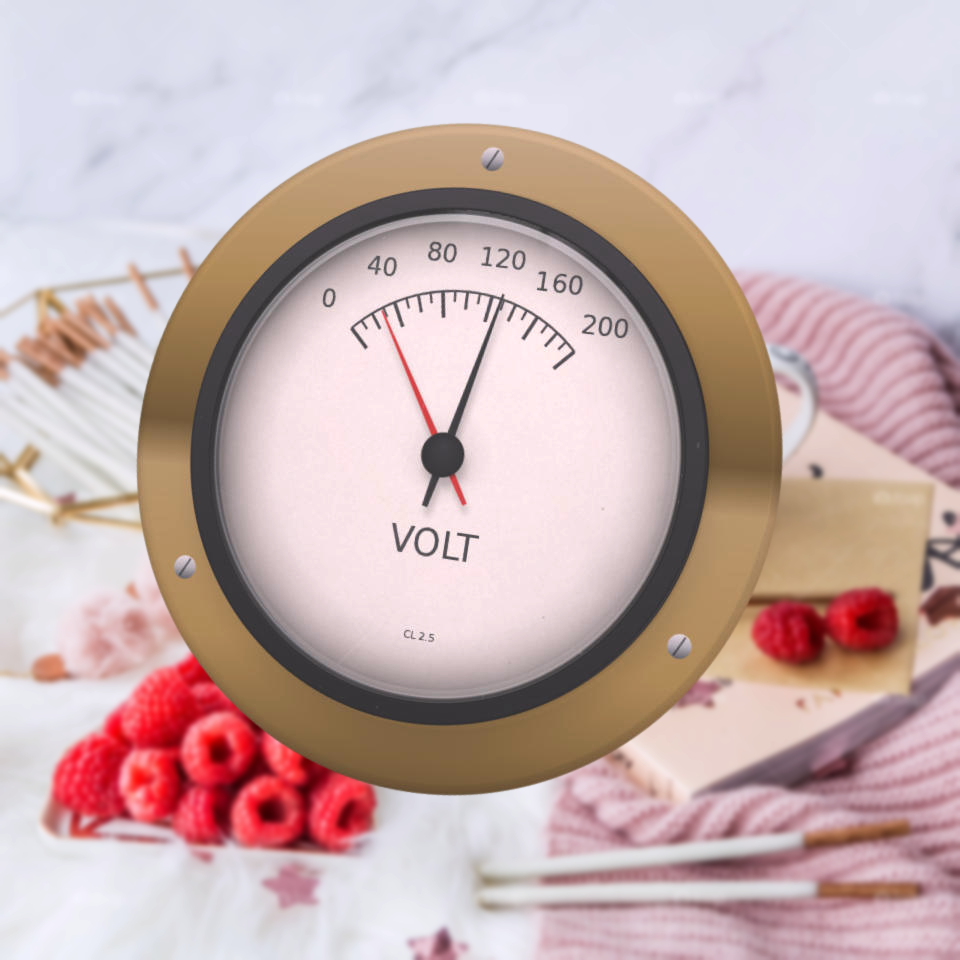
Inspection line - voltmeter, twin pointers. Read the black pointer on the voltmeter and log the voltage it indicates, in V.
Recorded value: 130 V
